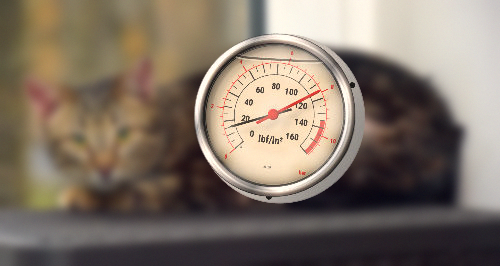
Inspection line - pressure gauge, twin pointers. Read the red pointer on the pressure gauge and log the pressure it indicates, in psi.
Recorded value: 115 psi
